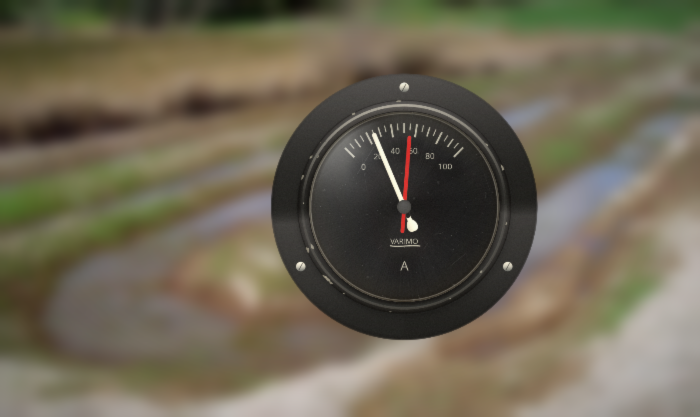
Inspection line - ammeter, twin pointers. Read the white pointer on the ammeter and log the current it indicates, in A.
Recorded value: 25 A
